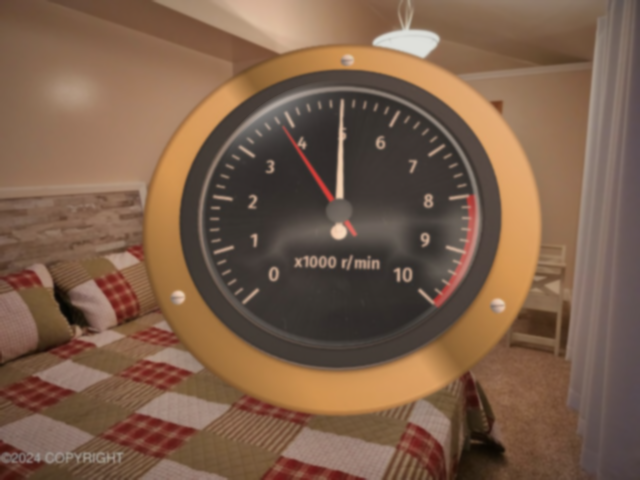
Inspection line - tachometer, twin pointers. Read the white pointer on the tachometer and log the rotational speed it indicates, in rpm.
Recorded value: 5000 rpm
